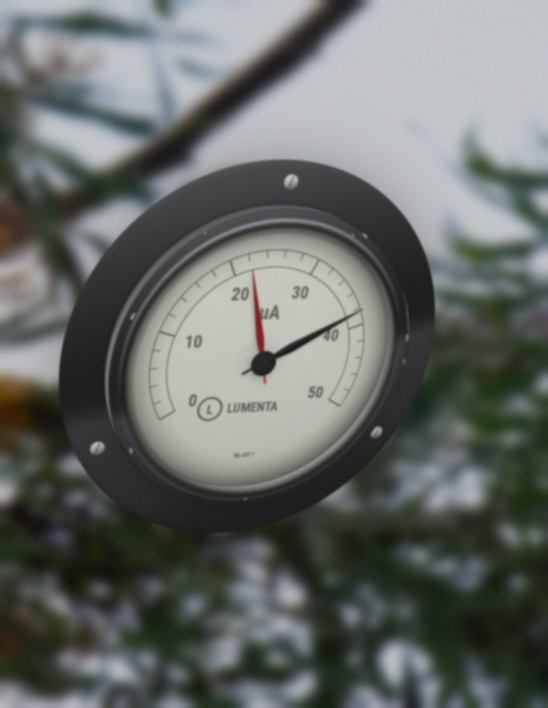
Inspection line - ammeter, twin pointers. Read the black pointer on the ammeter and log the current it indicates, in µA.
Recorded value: 38 µA
